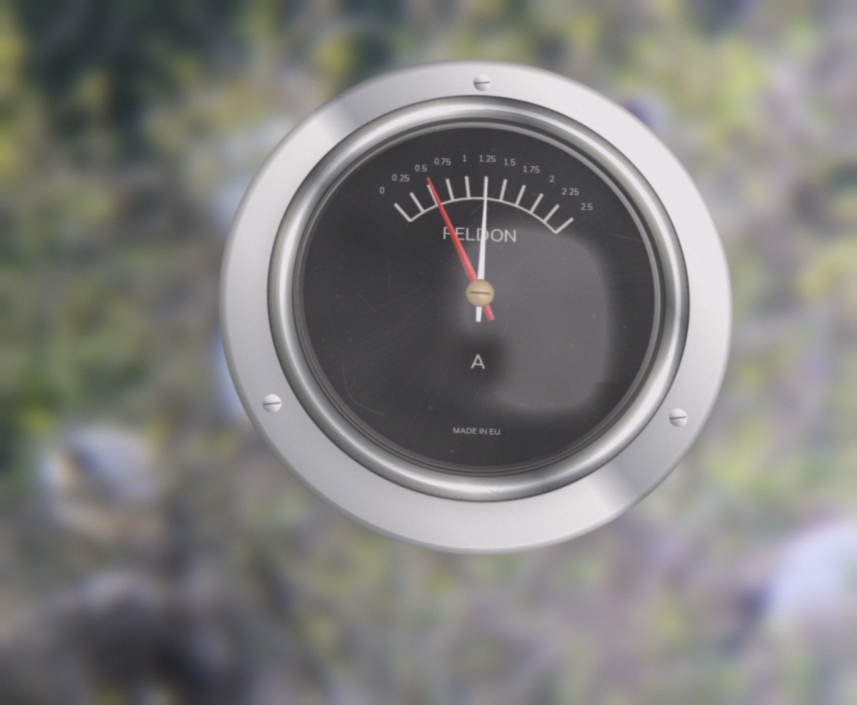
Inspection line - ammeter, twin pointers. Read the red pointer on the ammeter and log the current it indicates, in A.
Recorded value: 0.5 A
